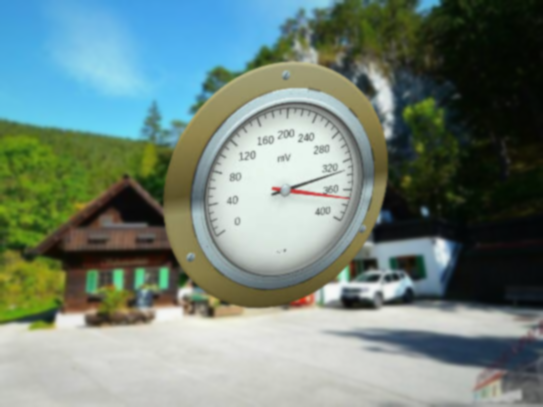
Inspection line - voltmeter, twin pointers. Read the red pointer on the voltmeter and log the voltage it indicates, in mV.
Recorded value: 370 mV
